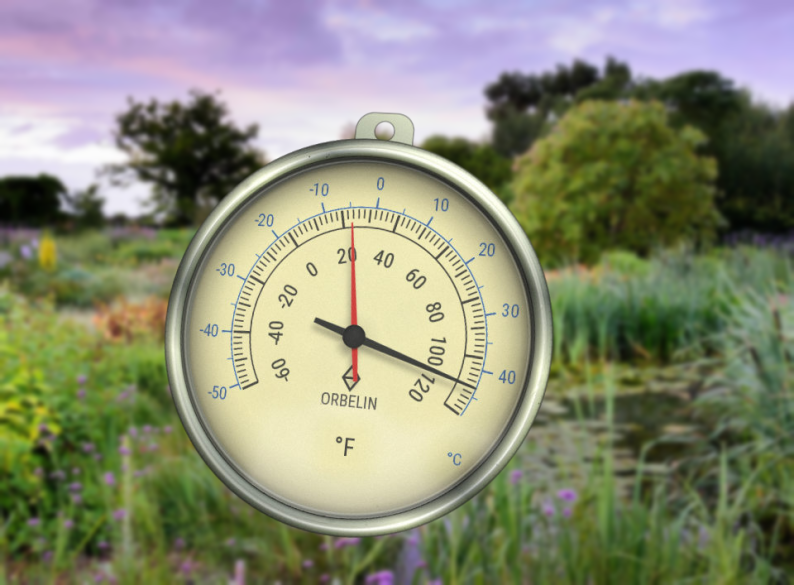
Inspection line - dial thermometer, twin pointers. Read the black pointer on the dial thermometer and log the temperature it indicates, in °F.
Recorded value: 110 °F
